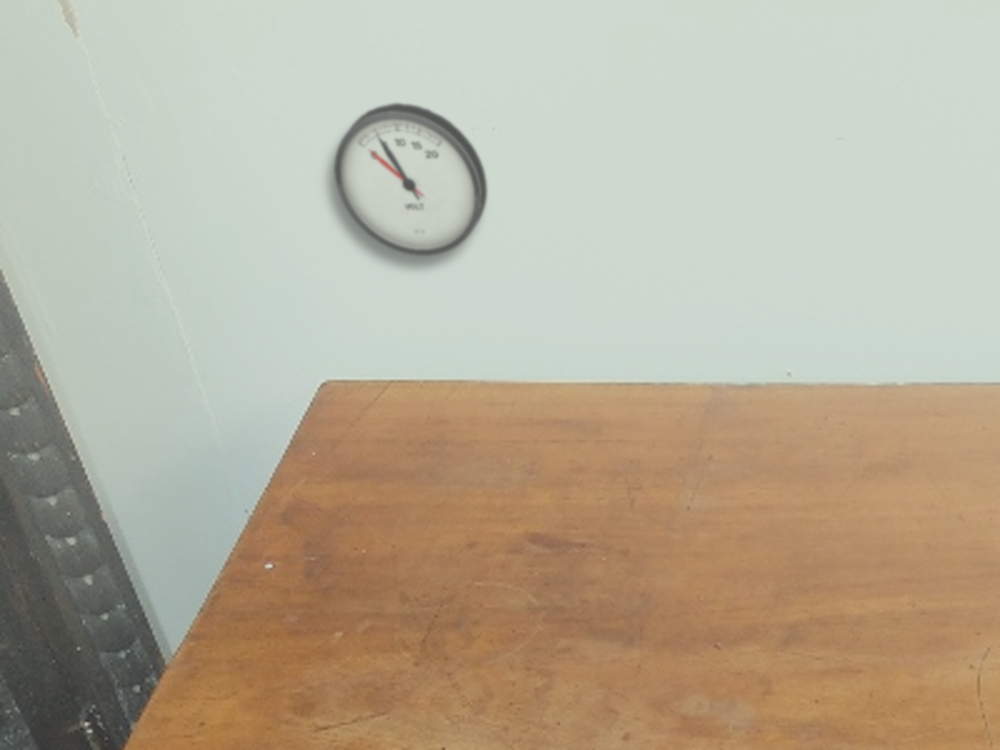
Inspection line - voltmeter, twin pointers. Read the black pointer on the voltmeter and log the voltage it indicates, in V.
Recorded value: 5 V
